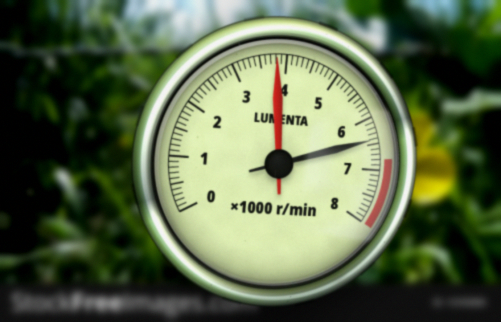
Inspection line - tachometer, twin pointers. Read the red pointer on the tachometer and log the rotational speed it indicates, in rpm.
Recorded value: 3800 rpm
